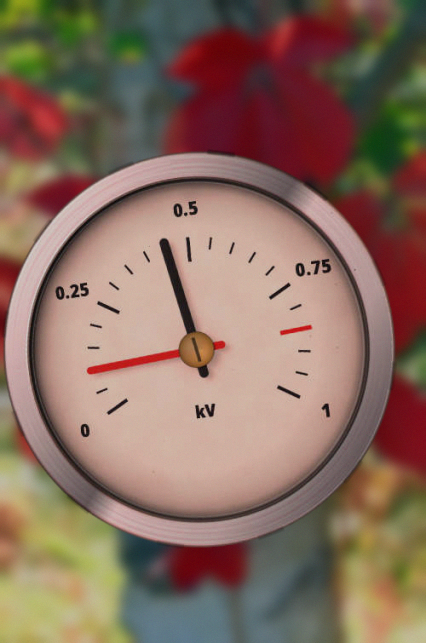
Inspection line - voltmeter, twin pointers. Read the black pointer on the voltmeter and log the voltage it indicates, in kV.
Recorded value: 0.45 kV
